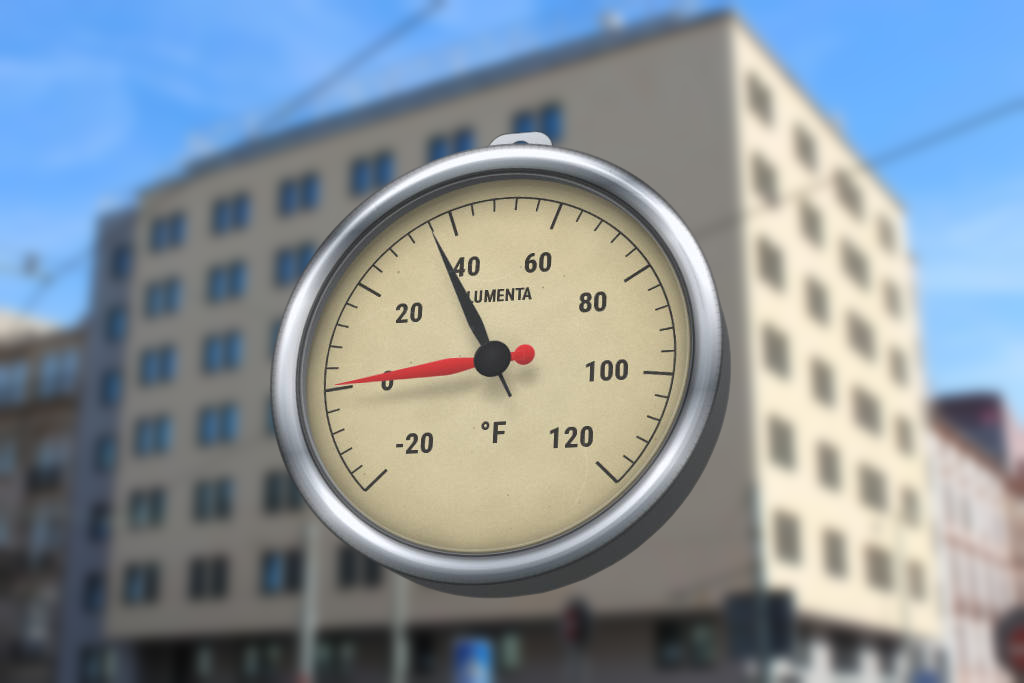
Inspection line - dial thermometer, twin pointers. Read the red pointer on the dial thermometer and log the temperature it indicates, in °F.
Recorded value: 0 °F
